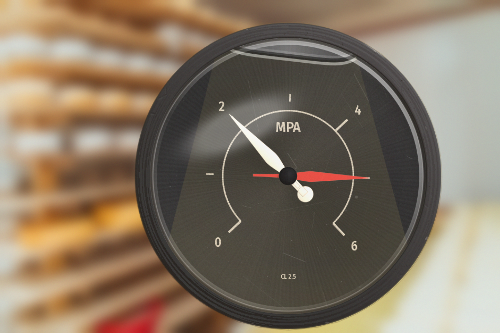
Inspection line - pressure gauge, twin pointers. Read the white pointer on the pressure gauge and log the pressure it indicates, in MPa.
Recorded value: 2 MPa
